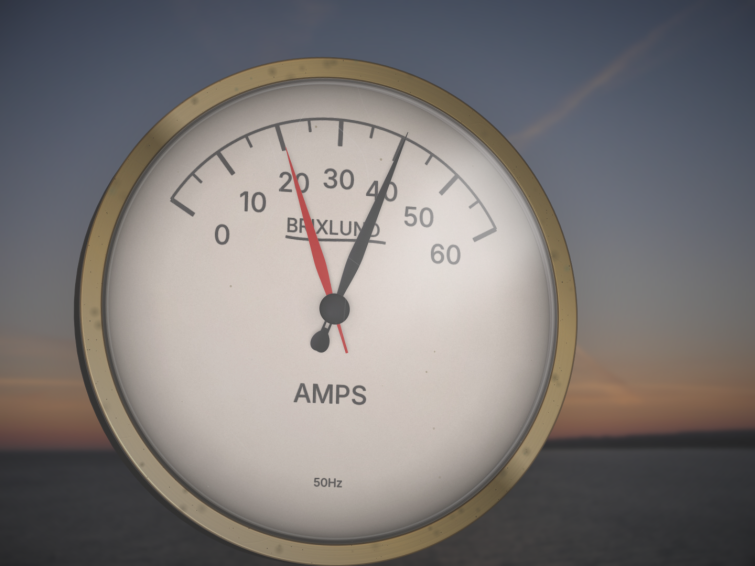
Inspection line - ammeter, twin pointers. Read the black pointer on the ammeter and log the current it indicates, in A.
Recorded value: 40 A
